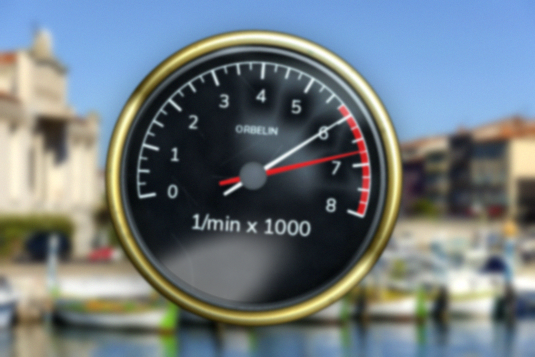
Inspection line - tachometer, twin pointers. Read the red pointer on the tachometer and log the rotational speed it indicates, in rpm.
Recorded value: 6750 rpm
